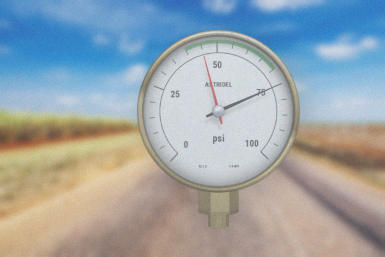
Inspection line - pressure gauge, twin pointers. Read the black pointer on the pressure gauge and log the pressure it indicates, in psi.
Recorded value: 75 psi
